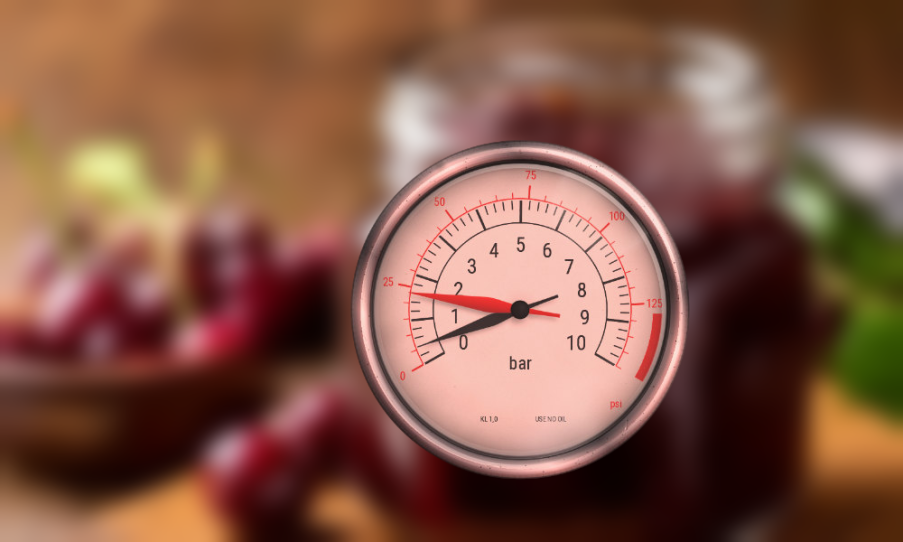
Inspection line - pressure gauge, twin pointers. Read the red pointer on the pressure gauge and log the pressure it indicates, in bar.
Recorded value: 1.6 bar
